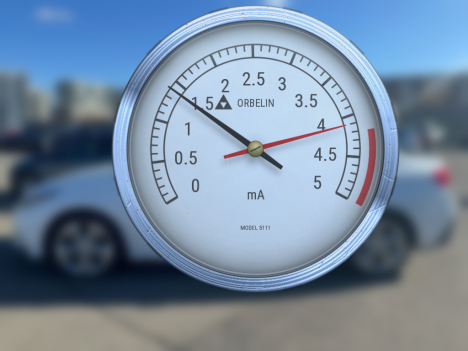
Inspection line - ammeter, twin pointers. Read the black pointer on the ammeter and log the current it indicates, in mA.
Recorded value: 1.4 mA
